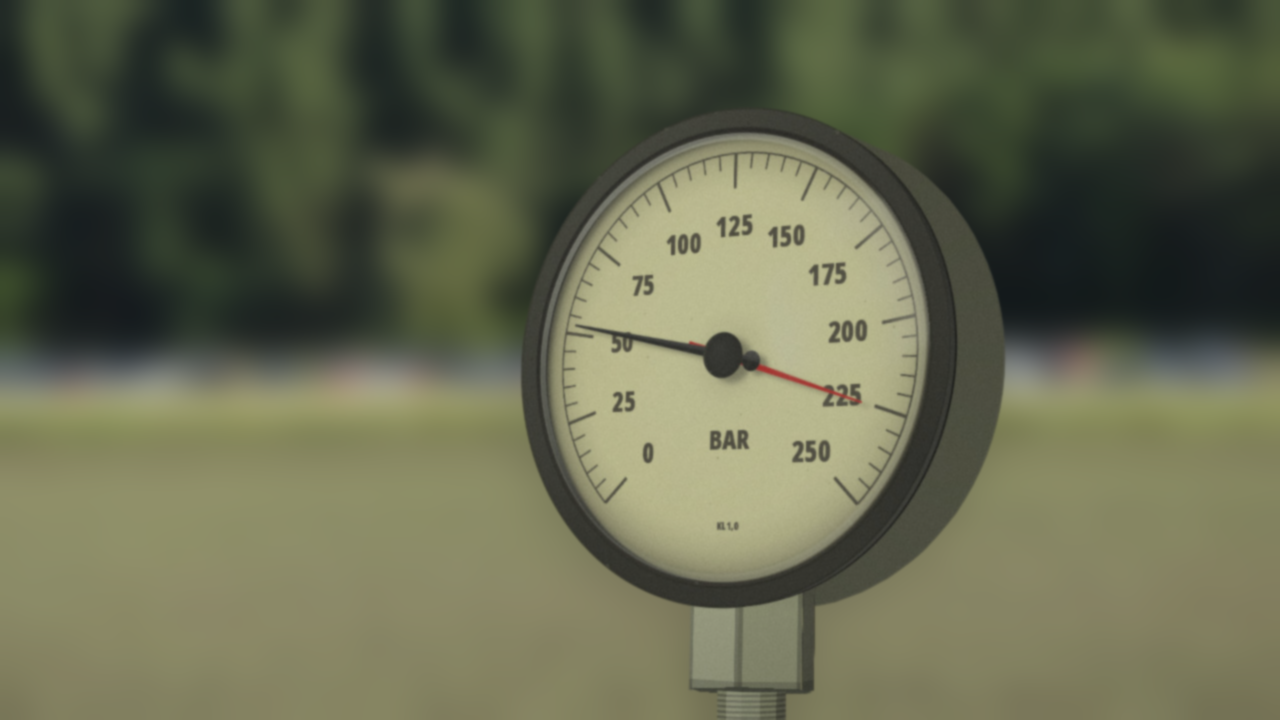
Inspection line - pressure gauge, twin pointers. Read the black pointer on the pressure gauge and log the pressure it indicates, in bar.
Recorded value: 52.5 bar
